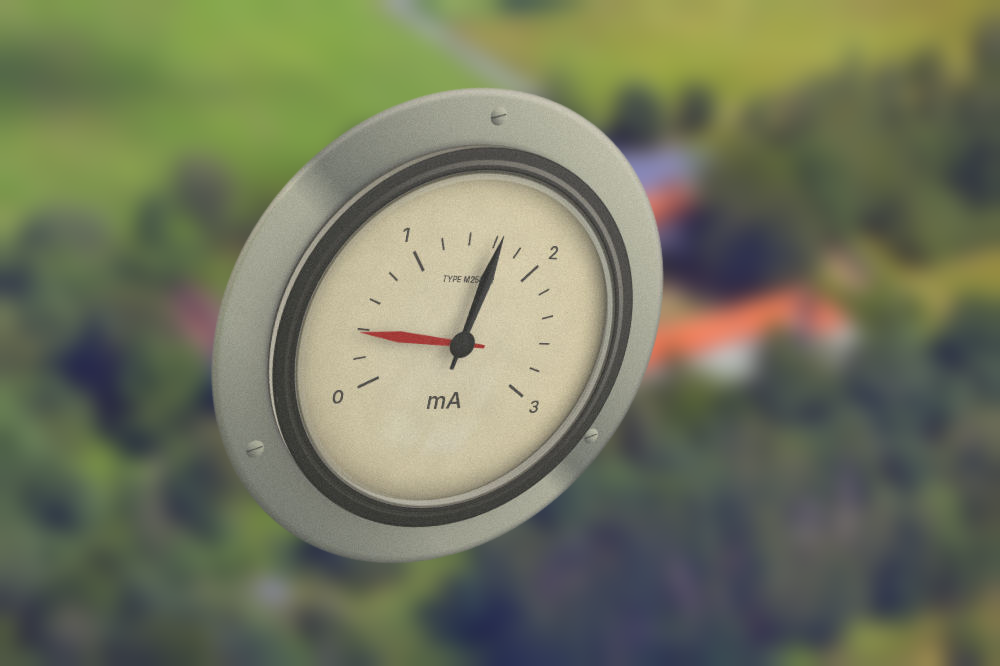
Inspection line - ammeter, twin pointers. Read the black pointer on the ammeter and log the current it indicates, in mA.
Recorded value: 1.6 mA
